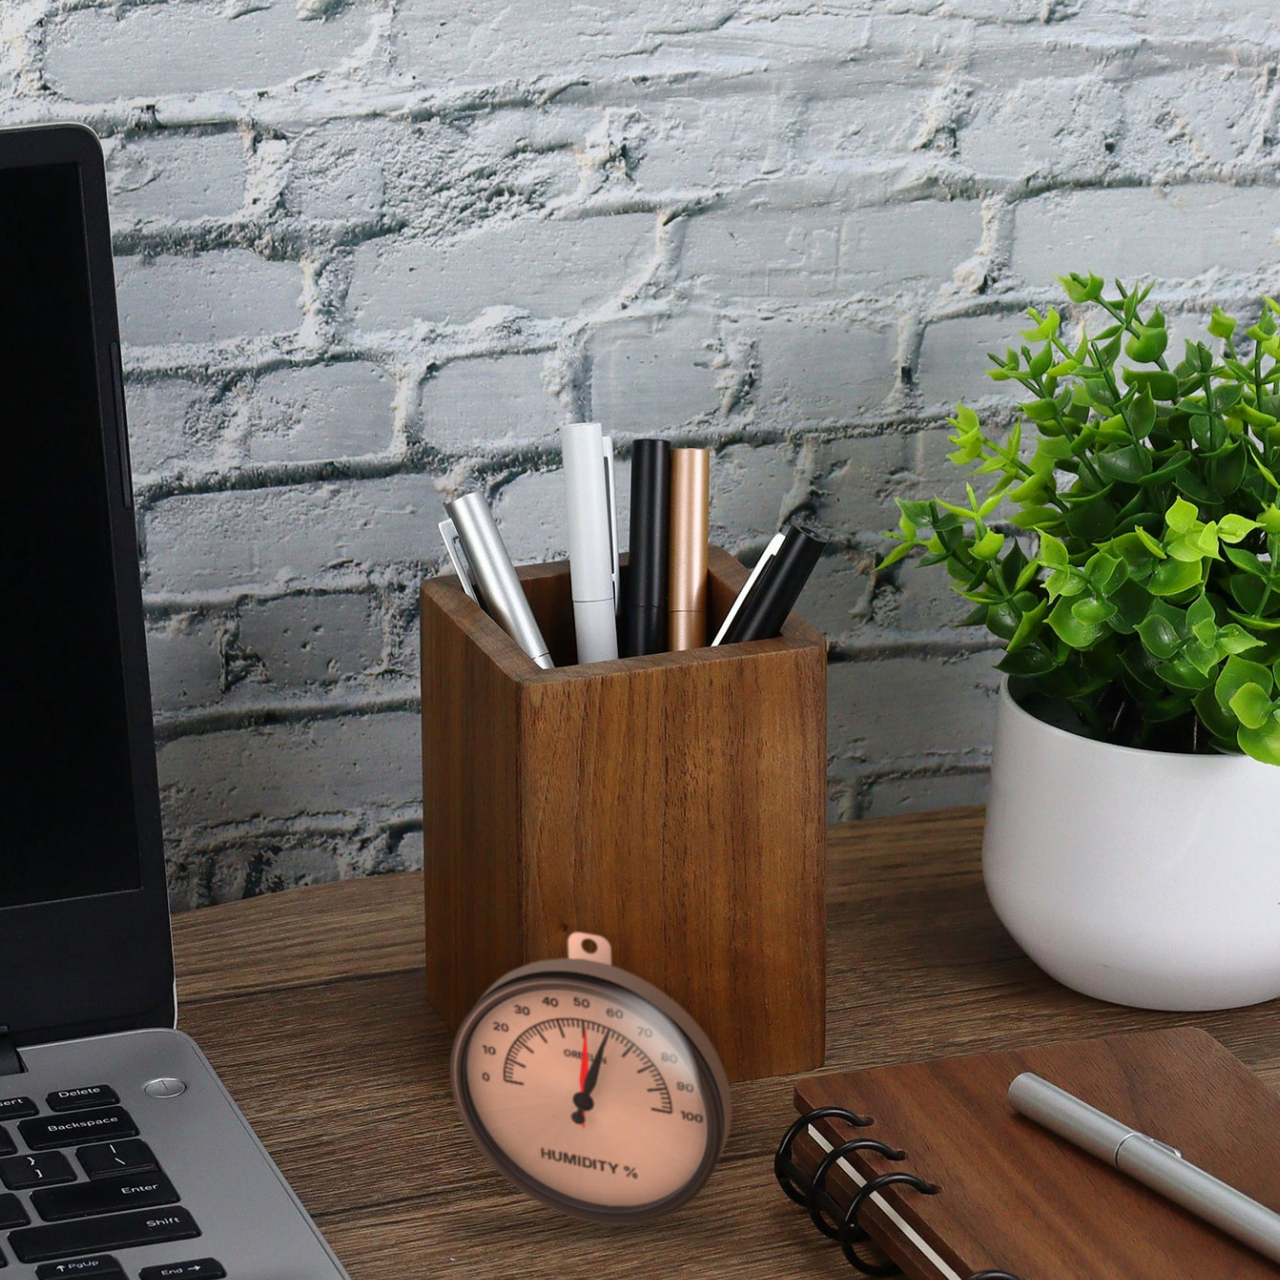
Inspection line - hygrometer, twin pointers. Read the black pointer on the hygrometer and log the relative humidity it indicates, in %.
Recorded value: 60 %
